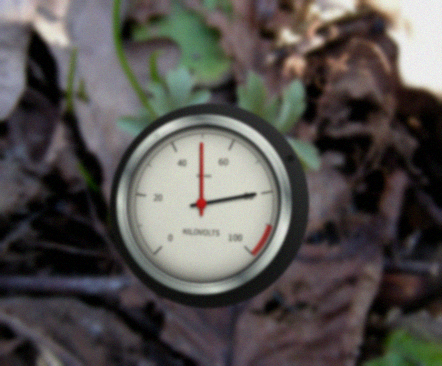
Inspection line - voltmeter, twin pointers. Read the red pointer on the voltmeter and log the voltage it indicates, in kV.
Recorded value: 50 kV
